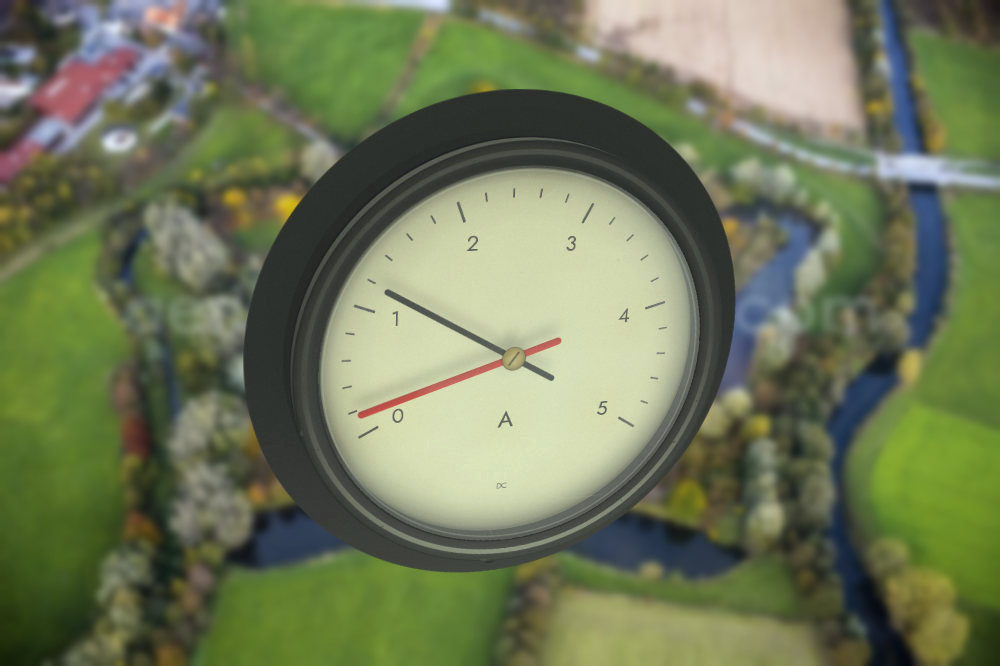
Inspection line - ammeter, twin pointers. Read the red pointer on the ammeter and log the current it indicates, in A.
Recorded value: 0.2 A
